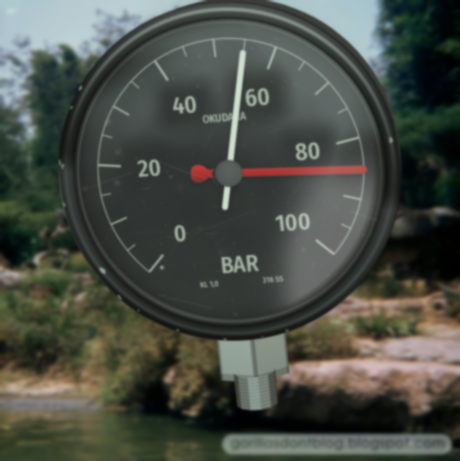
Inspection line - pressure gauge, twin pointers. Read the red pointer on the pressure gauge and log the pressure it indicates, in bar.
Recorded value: 85 bar
